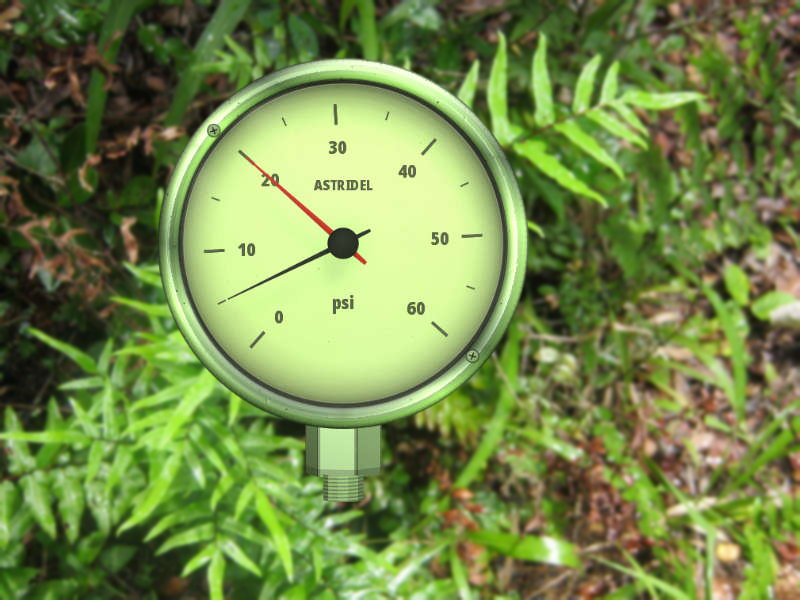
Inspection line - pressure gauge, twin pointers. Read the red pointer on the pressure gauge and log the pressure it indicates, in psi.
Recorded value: 20 psi
